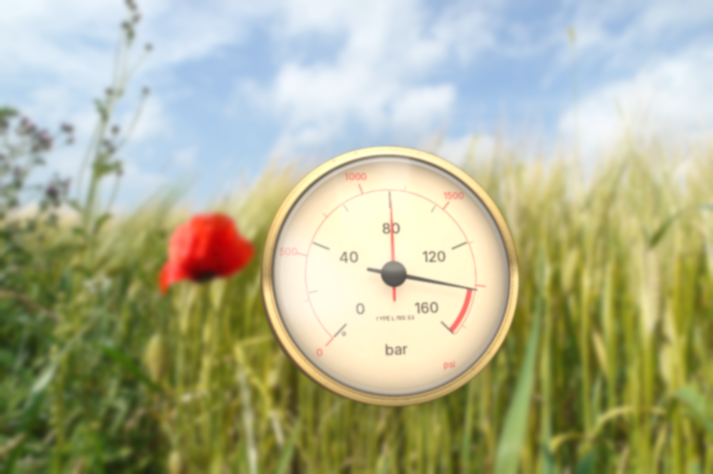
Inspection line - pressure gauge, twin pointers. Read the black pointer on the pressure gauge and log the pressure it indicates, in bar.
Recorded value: 140 bar
